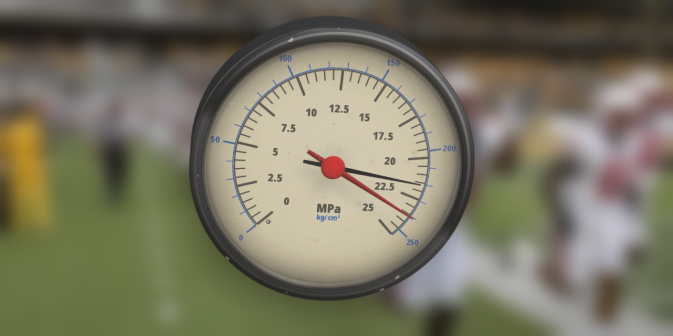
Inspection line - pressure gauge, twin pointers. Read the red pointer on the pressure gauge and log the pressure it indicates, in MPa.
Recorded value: 23.5 MPa
